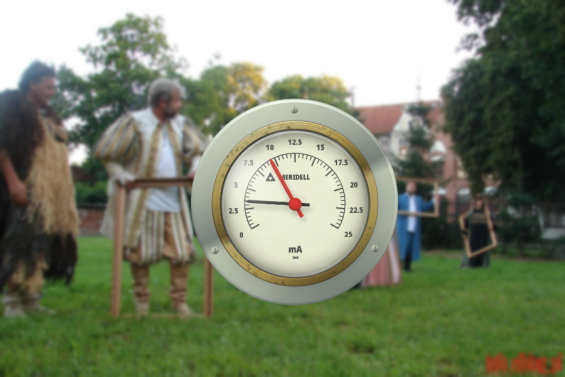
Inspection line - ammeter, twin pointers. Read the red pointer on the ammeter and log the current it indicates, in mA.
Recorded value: 9.5 mA
